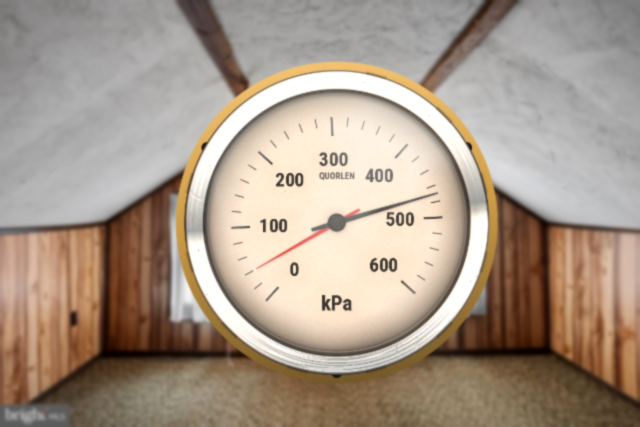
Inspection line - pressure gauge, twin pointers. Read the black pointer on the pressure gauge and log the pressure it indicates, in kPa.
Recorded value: 470 kPa
